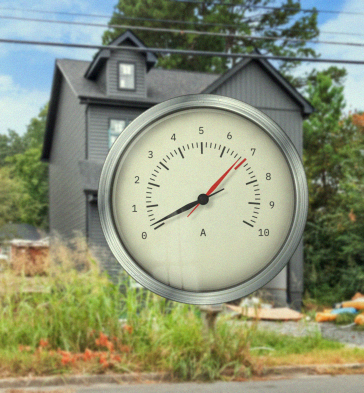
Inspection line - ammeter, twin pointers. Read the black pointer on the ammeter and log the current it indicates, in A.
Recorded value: 0.2 A
